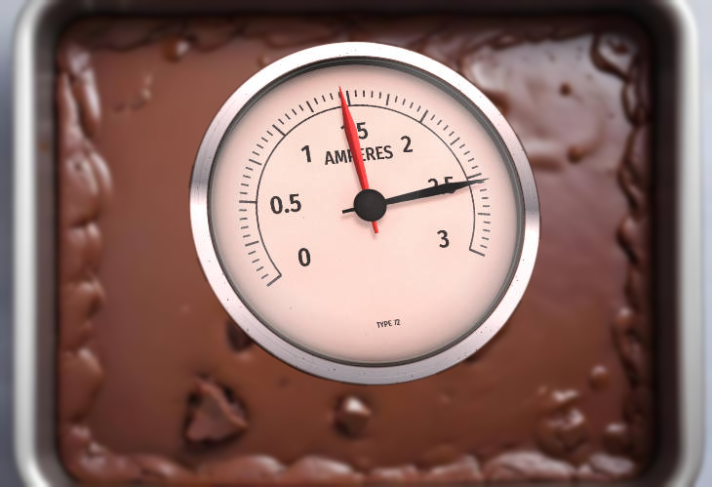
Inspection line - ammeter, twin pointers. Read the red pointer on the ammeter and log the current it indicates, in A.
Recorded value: 1.45 A
